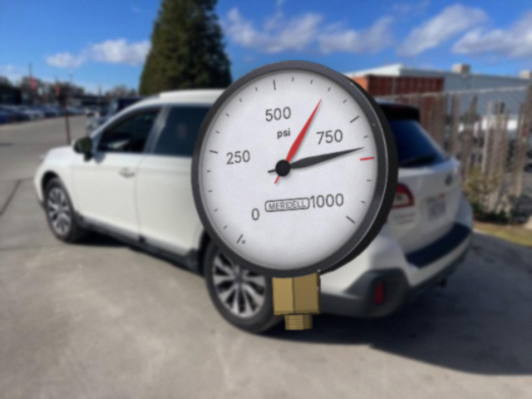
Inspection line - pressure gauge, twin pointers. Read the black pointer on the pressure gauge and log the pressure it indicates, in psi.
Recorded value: 825 psi
